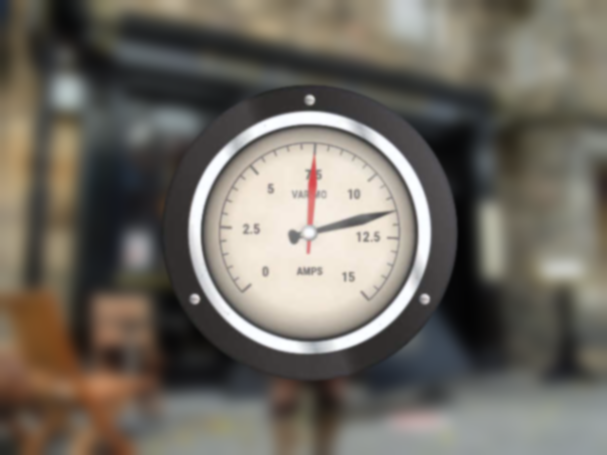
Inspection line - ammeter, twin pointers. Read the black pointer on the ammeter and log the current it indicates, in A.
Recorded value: 11.5 A
